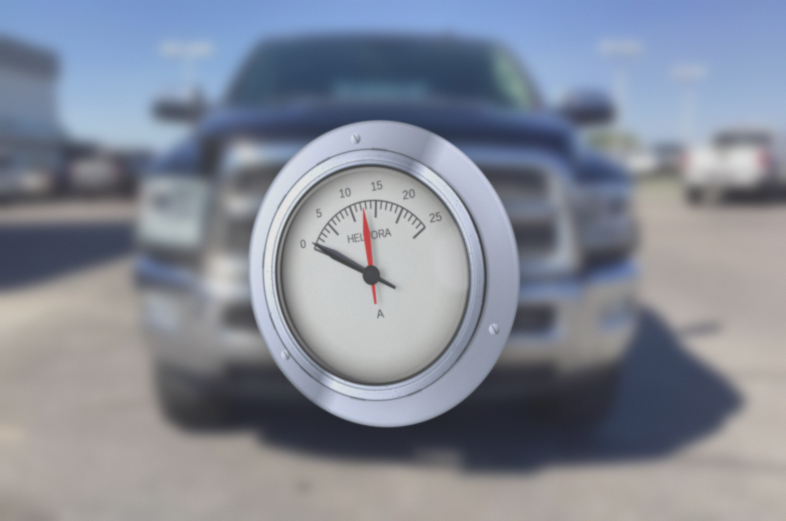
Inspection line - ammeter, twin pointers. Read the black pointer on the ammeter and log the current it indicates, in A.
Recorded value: 1 A
